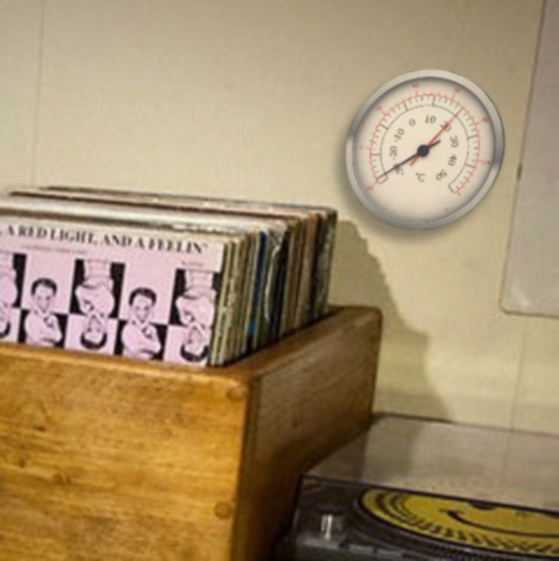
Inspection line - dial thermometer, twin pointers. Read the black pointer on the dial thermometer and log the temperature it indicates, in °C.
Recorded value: -28 °C
